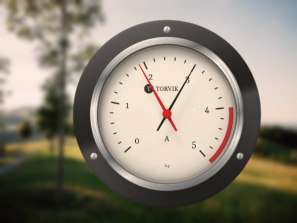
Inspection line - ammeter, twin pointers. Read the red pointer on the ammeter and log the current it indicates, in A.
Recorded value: 1.9 A
